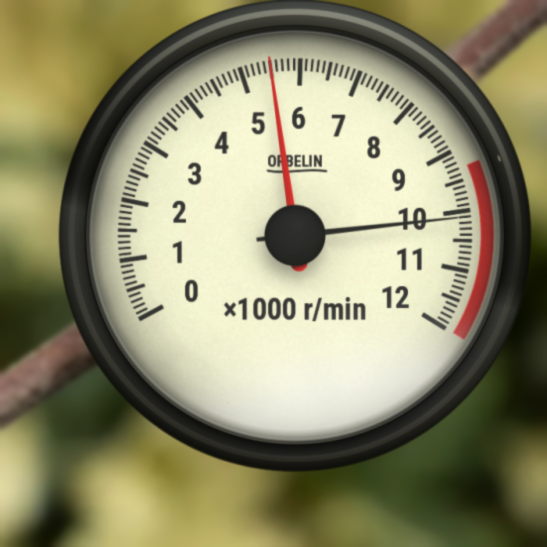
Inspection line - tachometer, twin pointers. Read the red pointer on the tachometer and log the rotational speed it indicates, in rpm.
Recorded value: 5500 rpm
